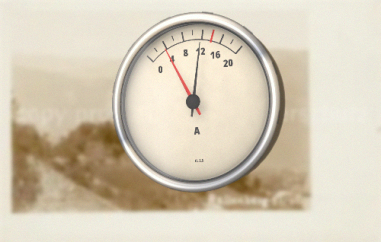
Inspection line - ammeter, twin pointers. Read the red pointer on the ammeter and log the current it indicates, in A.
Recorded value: 4 A
